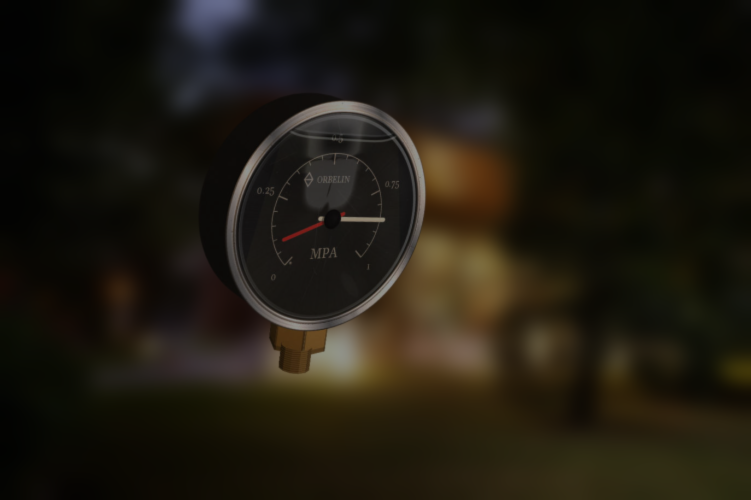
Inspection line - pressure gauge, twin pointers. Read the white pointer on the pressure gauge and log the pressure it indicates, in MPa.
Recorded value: 0.85 MPa
